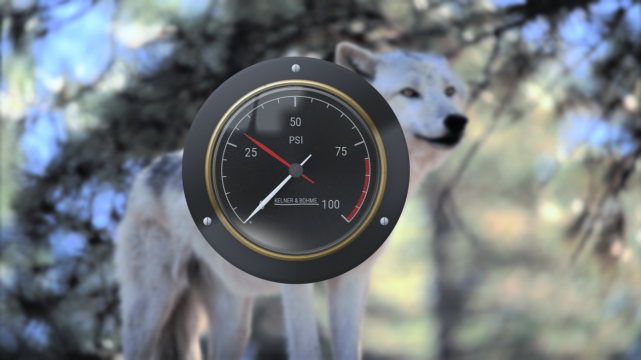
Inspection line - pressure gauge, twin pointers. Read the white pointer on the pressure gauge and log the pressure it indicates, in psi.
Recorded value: 0 psi
